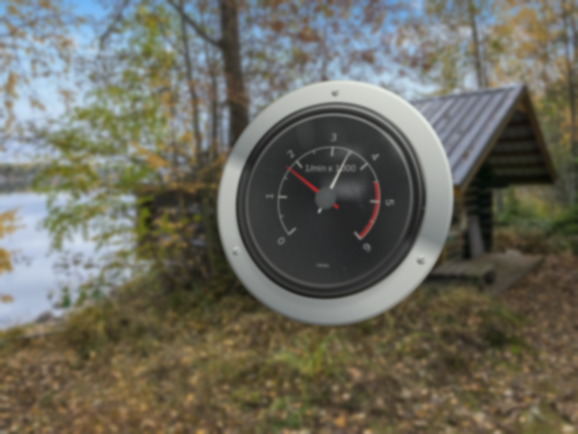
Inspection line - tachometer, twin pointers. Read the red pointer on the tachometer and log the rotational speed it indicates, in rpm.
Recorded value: 1750 rpm
